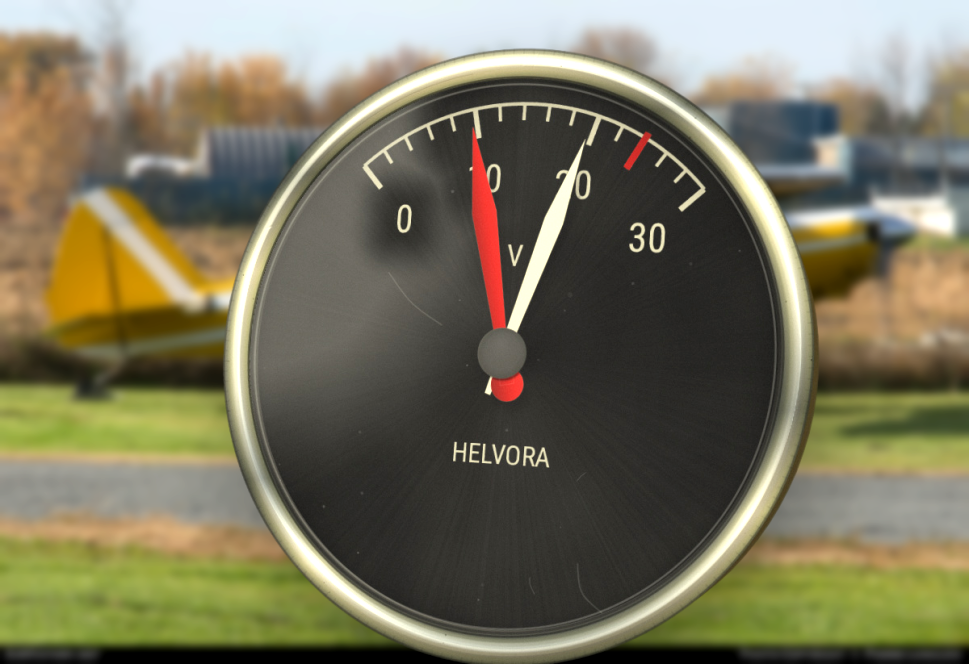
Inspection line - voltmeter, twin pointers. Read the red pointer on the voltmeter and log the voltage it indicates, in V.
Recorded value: 10 V
